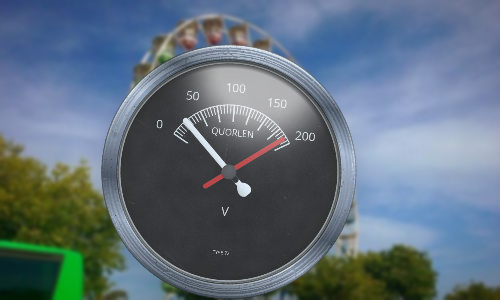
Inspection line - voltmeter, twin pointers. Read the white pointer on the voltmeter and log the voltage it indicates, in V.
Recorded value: 25 V
